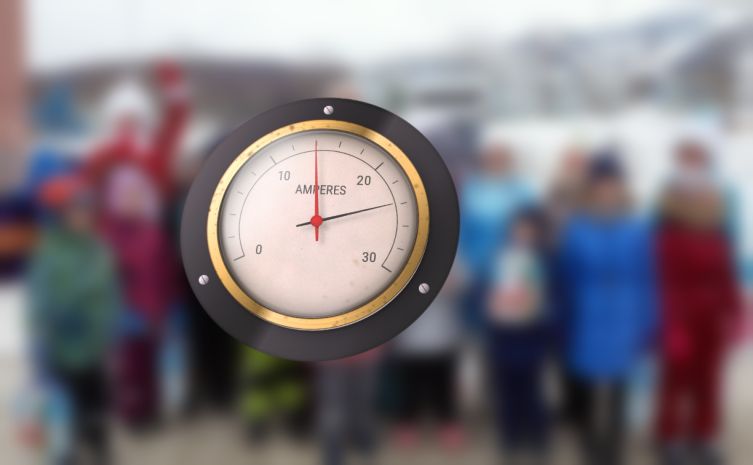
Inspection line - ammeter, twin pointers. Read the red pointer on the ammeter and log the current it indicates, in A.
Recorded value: 14 A
